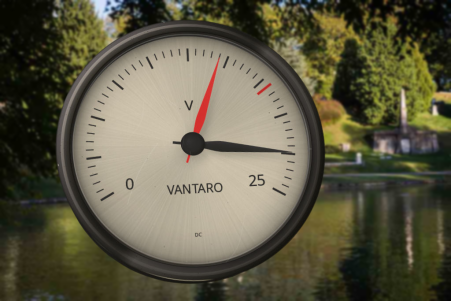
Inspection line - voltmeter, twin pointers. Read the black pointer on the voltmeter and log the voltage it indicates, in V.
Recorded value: 22.5 V
